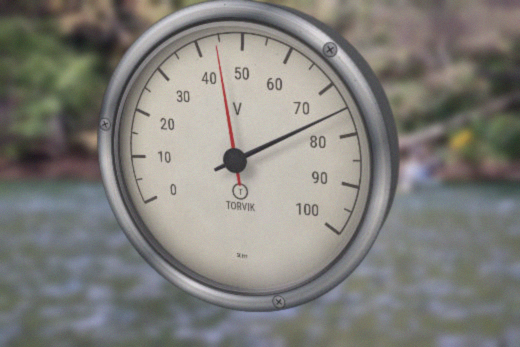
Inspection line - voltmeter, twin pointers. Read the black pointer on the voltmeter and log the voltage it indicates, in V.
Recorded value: 75 V
